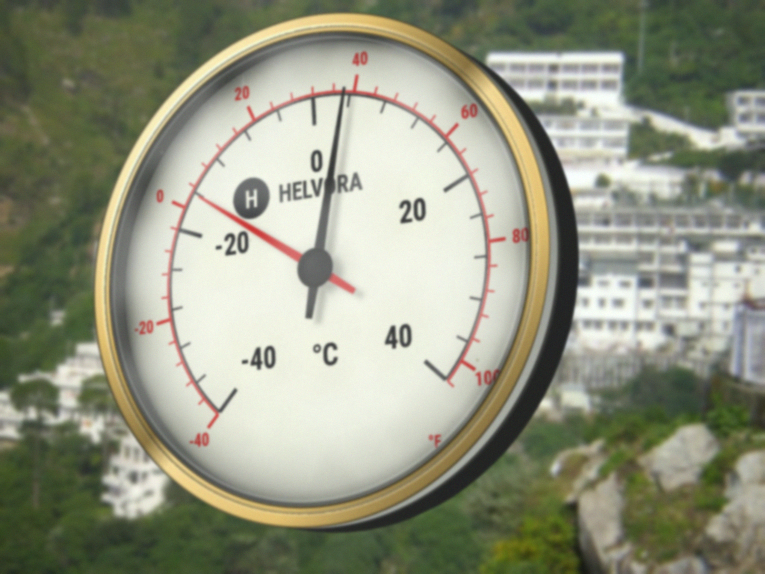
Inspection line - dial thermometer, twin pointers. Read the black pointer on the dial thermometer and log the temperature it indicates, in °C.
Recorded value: 4 °C
